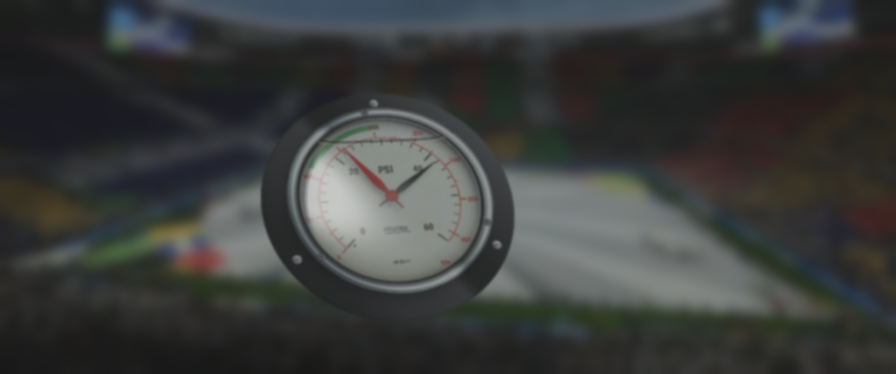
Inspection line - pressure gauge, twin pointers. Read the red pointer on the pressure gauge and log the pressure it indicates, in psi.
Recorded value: 22 psi
